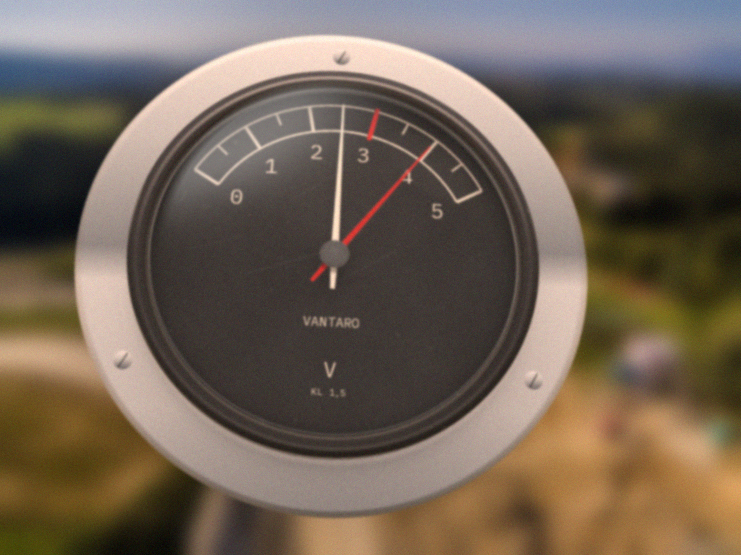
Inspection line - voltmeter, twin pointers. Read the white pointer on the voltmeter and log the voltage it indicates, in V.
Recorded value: 2.5 V
